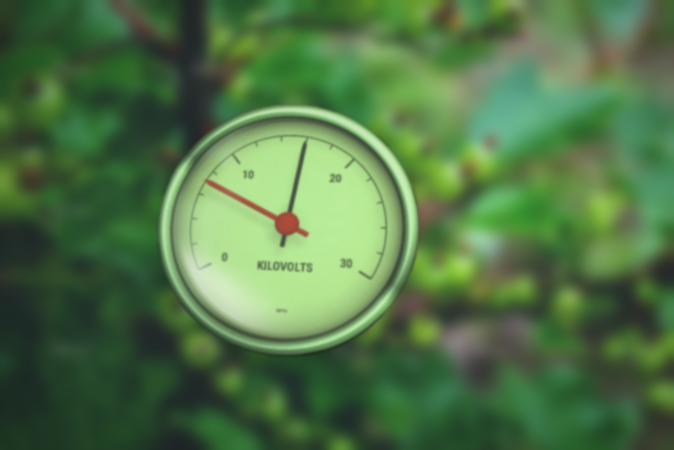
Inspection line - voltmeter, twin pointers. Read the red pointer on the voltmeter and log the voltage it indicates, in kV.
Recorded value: 7 kV
